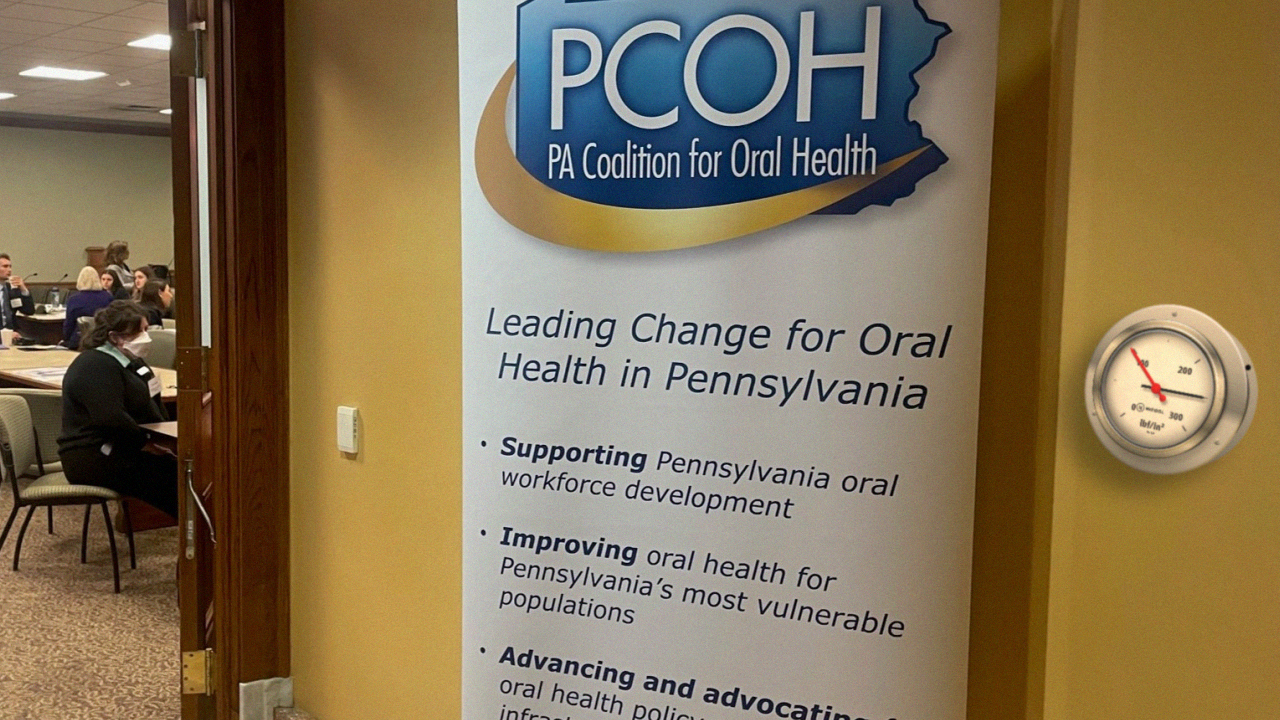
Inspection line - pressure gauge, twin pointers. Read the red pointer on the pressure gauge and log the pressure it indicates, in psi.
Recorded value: 100 psi
